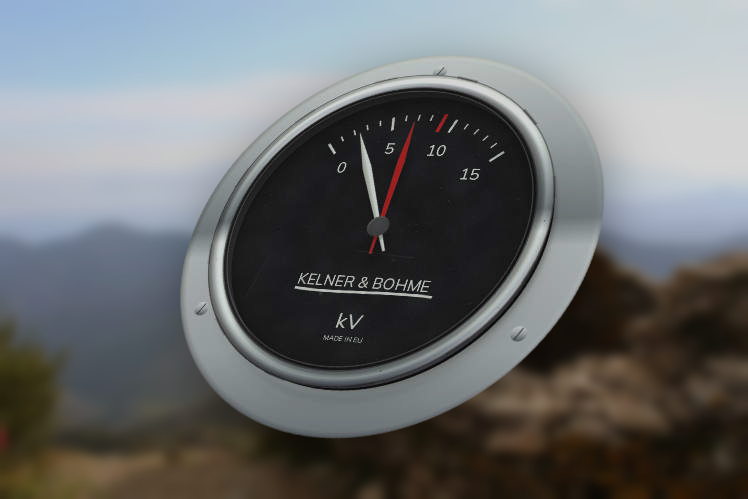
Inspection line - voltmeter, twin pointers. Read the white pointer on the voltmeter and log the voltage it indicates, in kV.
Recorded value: 2.5 kV
